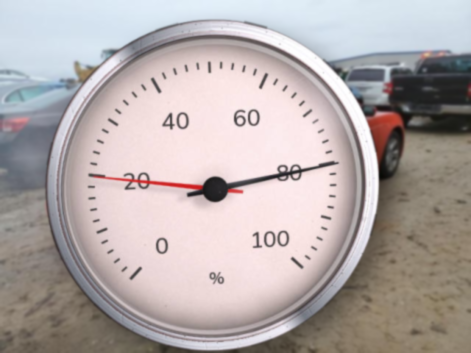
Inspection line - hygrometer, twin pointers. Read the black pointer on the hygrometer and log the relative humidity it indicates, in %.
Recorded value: 80 %
